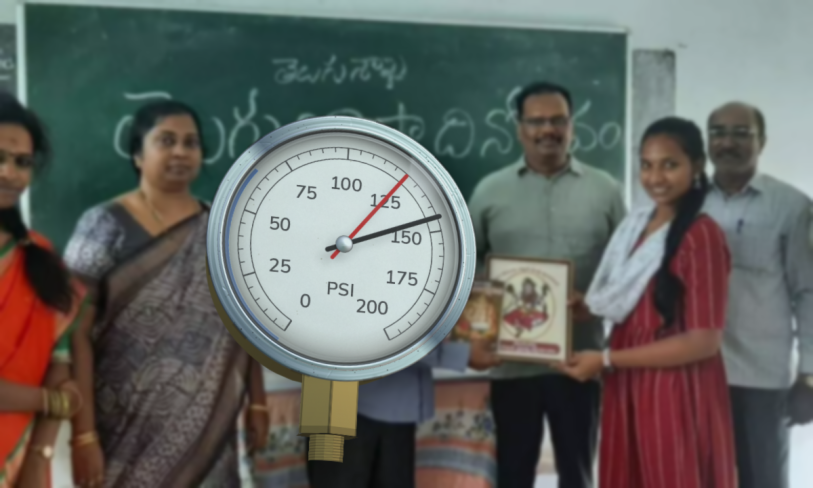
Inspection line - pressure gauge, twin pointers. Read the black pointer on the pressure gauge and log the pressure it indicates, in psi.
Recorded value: 145 psi
